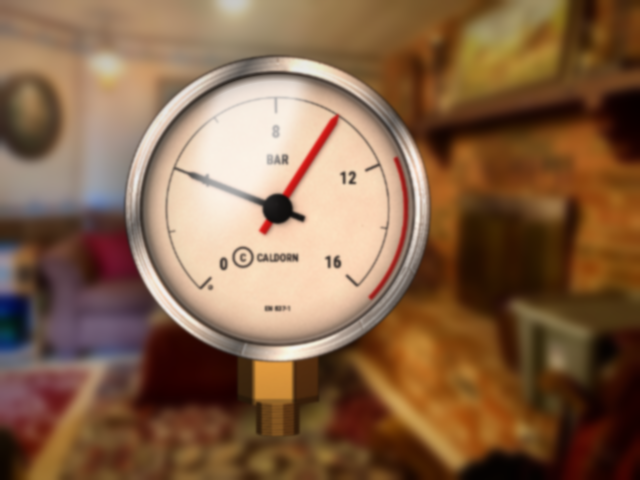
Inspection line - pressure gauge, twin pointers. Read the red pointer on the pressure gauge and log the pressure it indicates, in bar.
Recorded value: 10 bar
